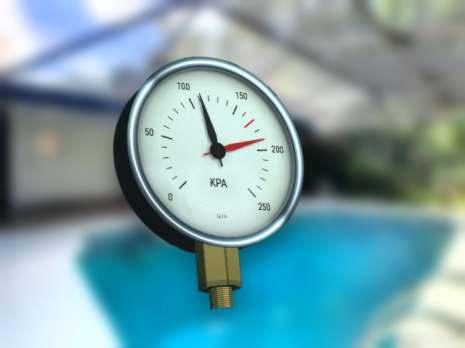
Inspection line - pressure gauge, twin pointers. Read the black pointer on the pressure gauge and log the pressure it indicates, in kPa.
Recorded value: 110 kPa
